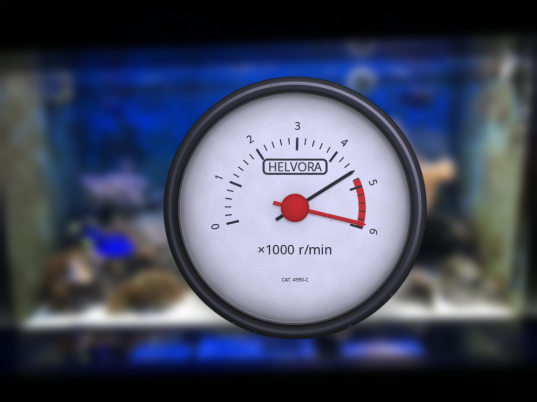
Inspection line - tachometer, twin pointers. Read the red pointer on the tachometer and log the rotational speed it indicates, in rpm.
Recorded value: 5900 rpm
